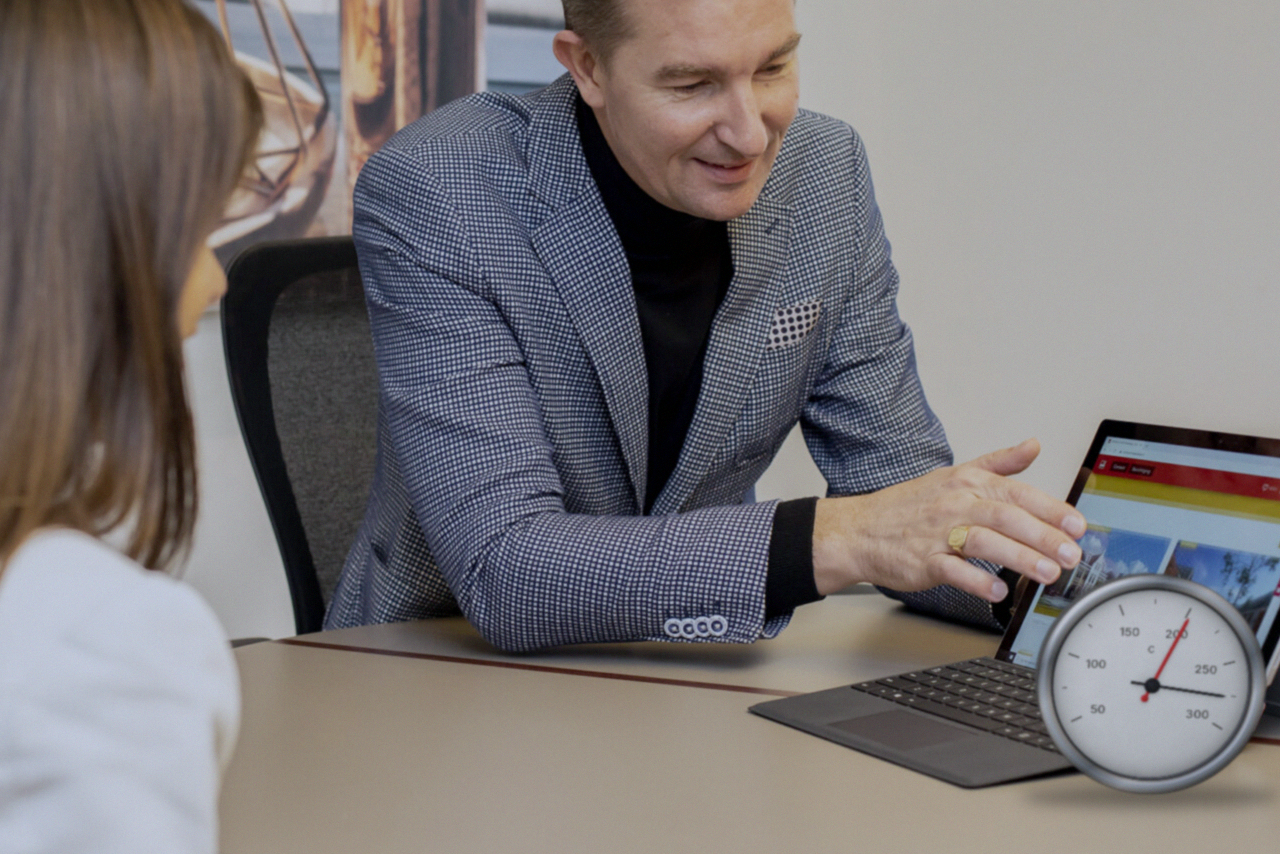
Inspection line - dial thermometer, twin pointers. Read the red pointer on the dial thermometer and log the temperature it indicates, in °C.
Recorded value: 200 °C
